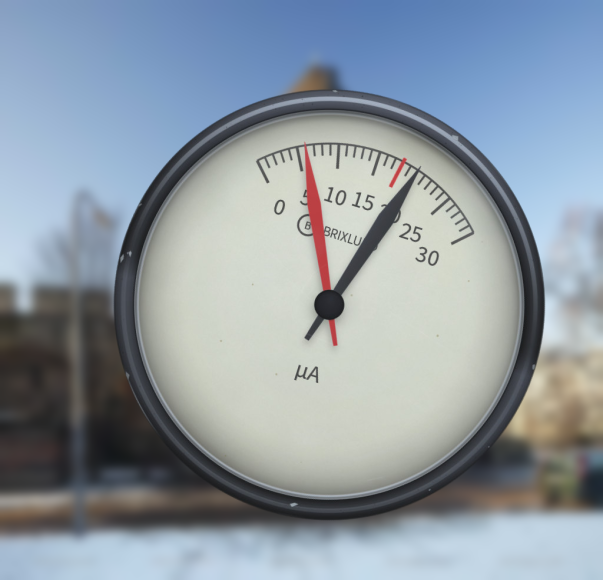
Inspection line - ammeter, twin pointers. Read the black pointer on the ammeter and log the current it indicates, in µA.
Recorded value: 20 µA
